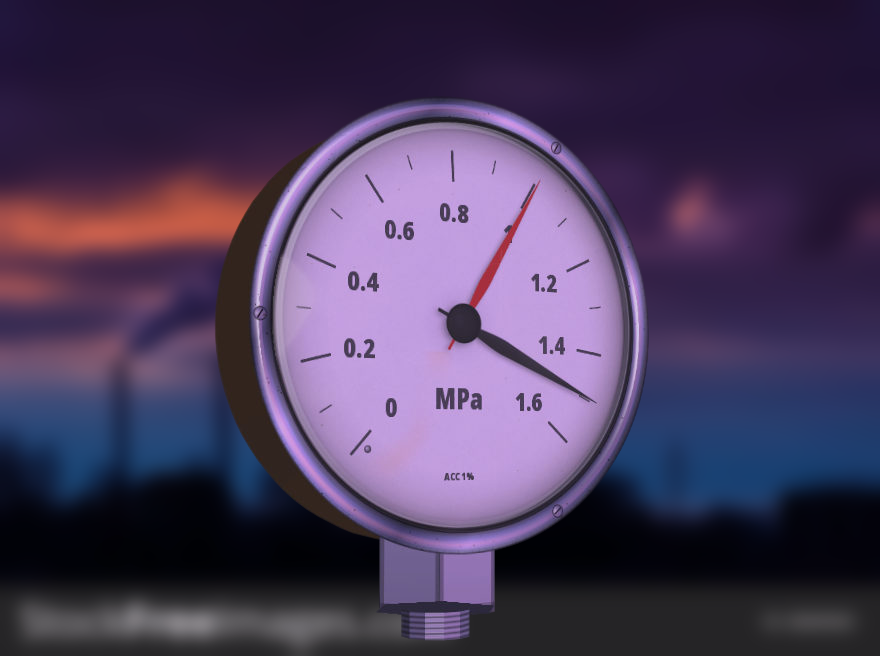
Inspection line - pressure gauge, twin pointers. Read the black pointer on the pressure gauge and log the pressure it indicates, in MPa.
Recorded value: 1.5 MPa
